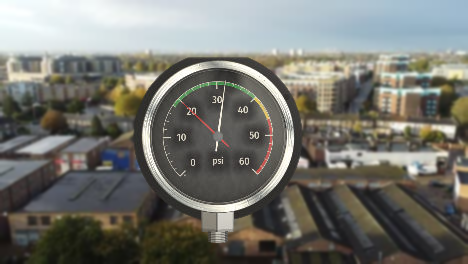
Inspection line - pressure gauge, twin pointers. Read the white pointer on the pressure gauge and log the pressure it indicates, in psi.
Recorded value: 32 psi
